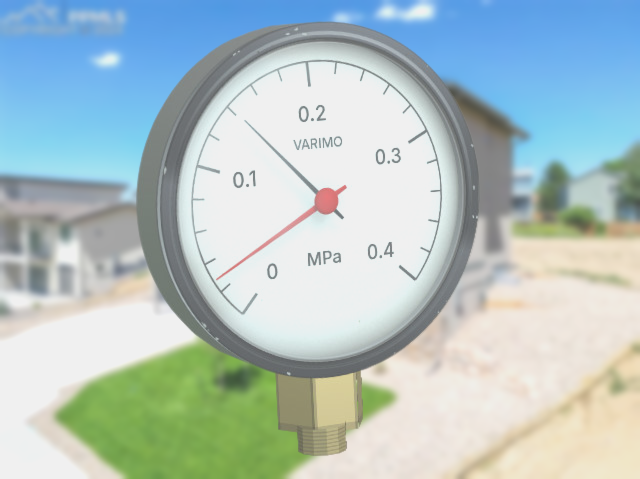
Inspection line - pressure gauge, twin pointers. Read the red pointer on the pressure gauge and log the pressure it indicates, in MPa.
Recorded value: 0.03 MPa
